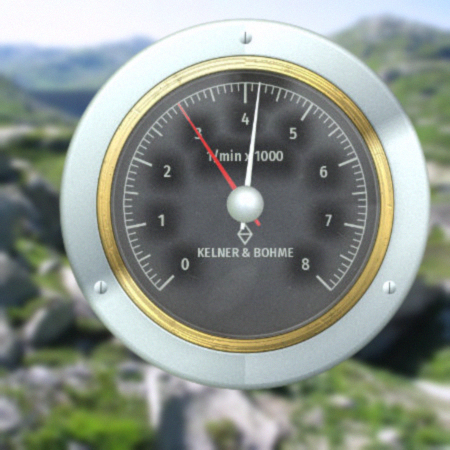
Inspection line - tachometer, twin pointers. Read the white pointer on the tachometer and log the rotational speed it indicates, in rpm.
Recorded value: 4200 rpm
